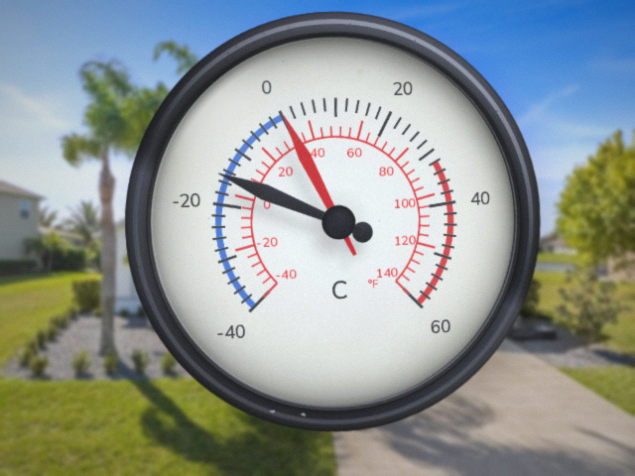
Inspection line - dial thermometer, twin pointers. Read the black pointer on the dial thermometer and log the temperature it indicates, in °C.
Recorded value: -15 °C
